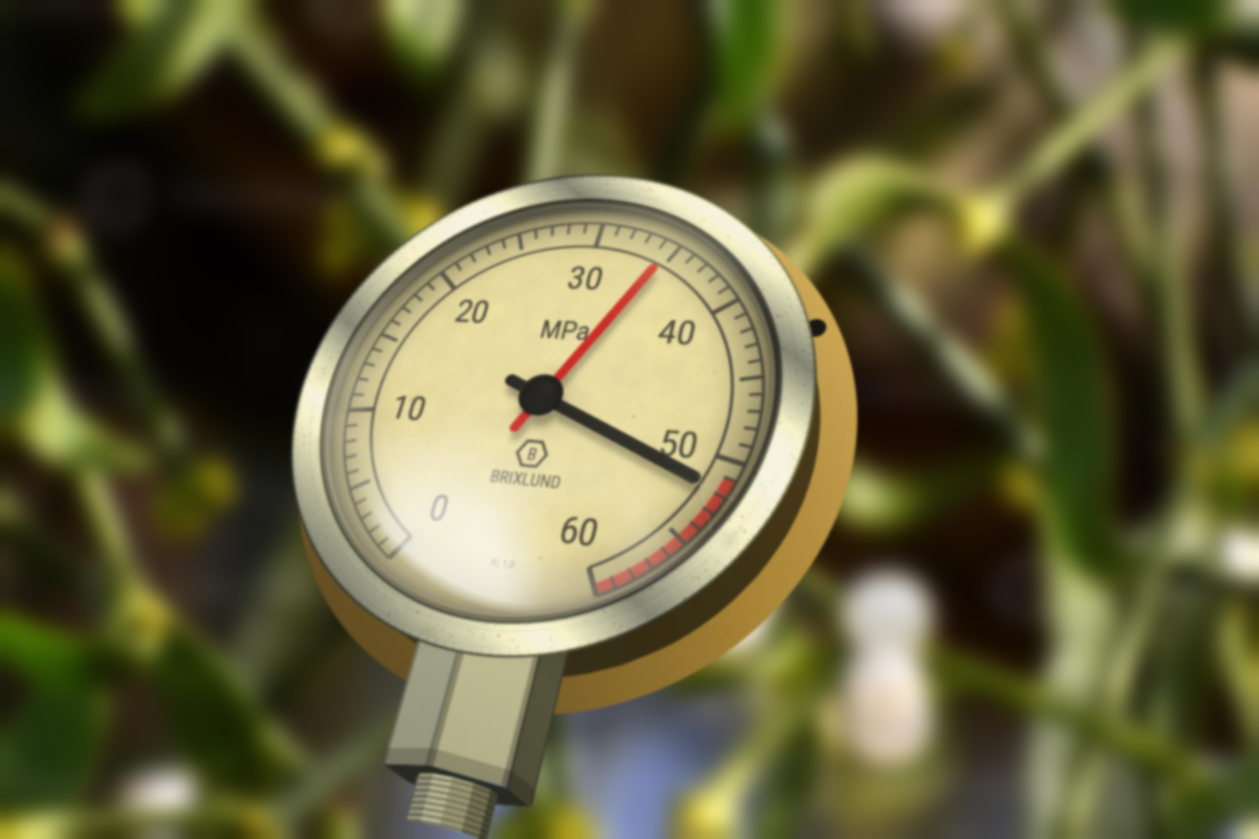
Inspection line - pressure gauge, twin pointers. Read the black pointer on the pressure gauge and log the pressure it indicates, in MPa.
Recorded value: 52 MPa
